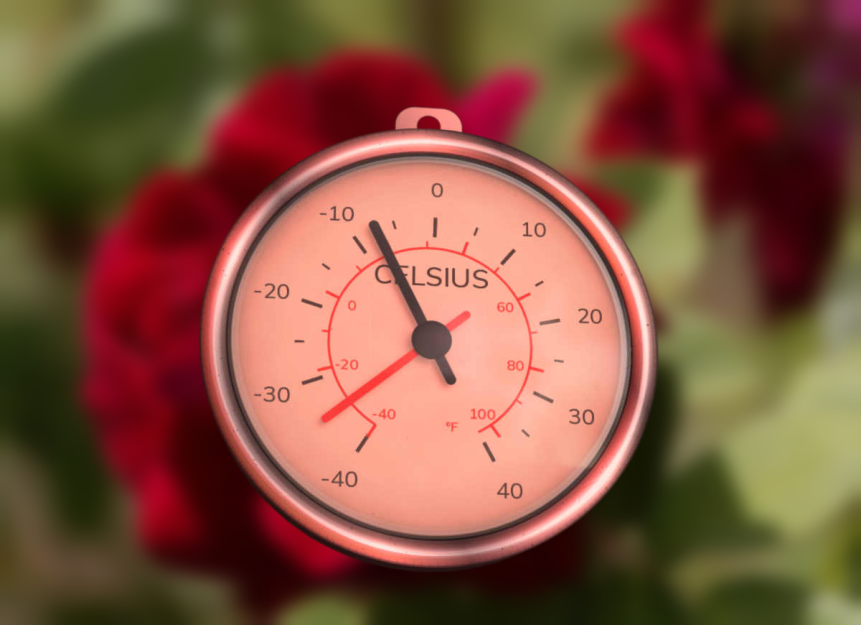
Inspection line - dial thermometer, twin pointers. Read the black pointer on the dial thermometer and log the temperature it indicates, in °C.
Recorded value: -7.5 °C
